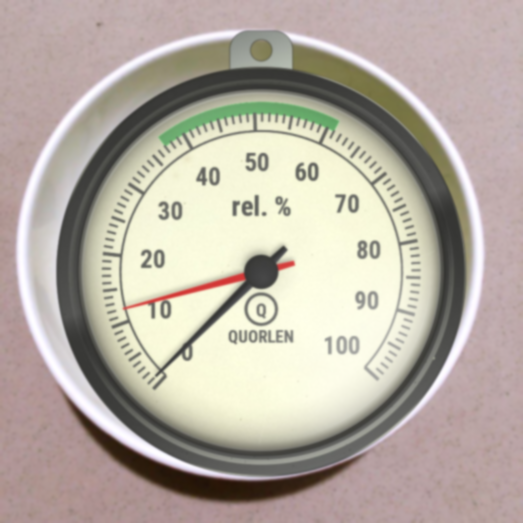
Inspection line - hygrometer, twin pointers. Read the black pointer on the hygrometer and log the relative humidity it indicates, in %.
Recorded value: 1 %
